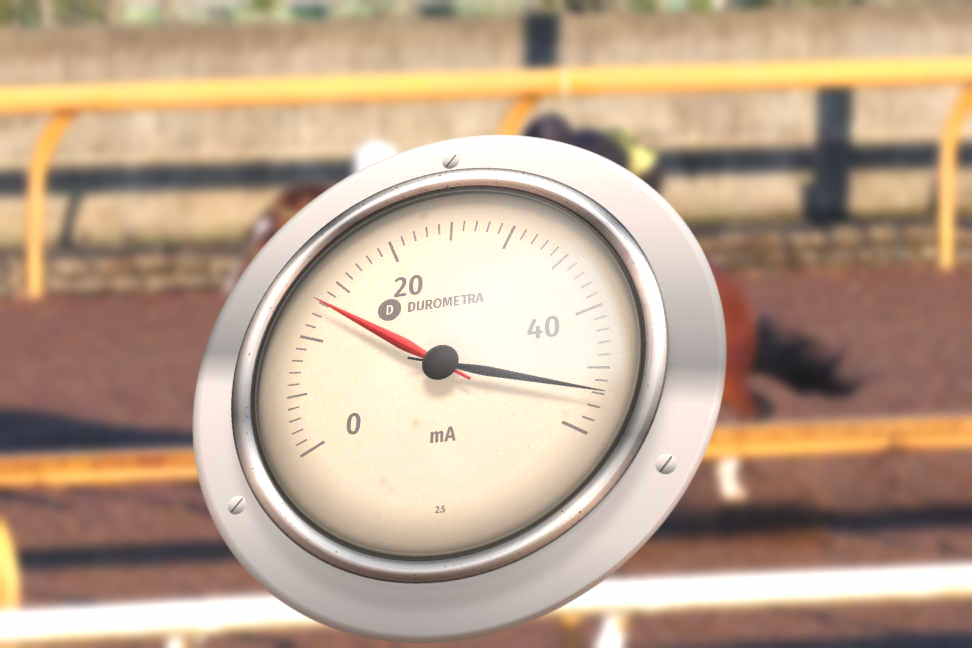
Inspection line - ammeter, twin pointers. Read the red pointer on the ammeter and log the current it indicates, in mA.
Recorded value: 13 mA
